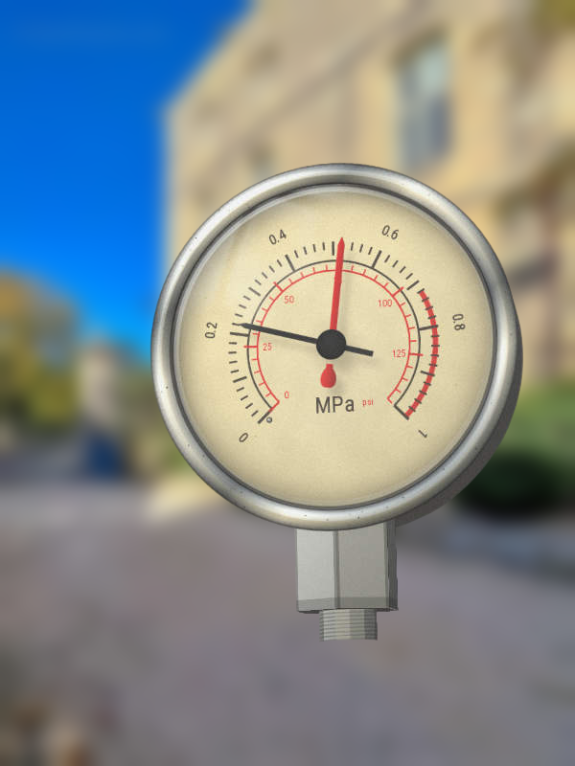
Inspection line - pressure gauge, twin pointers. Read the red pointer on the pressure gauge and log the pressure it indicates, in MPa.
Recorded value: 0.52 MPa
